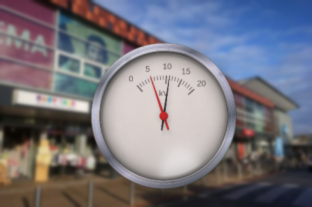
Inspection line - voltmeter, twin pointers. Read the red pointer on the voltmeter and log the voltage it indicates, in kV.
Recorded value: 5 kV
